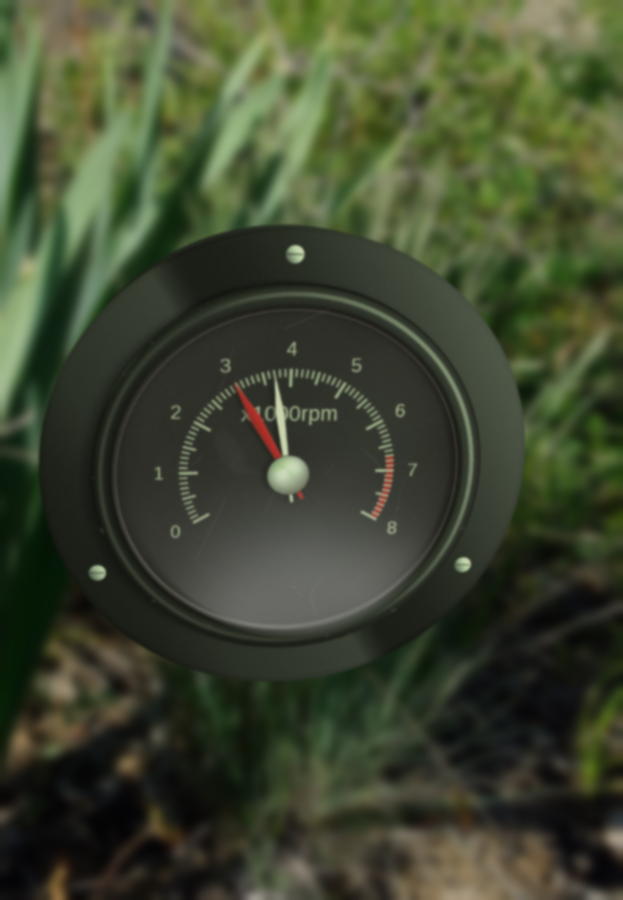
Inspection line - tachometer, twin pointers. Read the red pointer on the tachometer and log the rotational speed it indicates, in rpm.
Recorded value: 3000 rpm
